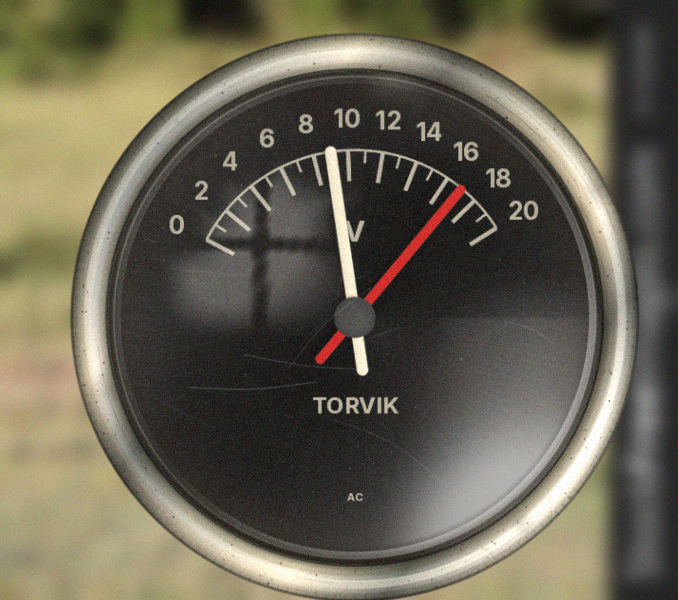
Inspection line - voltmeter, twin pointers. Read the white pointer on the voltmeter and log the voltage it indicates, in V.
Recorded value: 9 V
